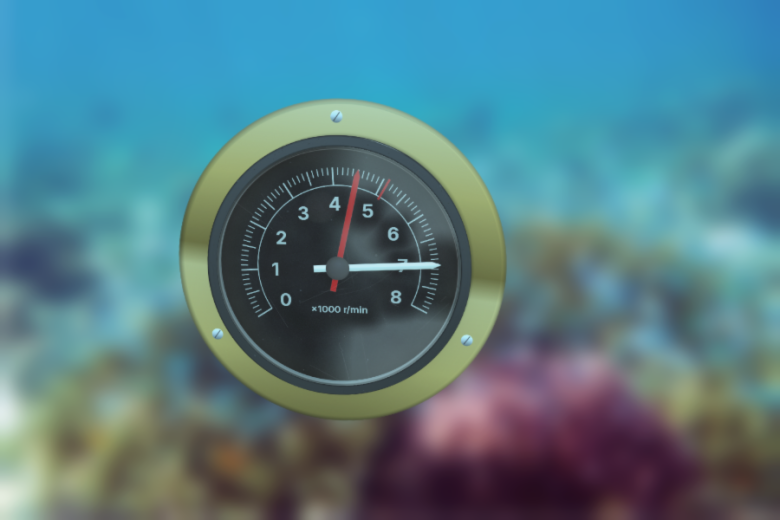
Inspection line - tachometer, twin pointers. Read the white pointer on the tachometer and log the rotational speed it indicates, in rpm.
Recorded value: 7000 rpm
